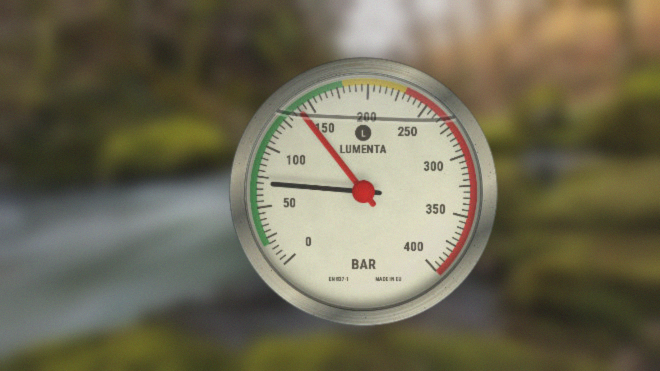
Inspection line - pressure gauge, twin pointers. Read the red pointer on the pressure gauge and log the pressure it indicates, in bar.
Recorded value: 140 bar
